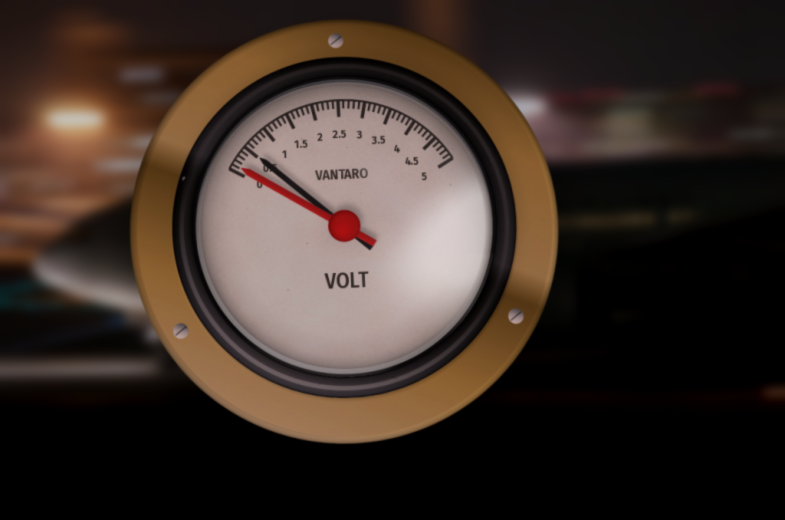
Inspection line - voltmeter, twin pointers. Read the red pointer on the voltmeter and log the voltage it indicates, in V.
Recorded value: 0.1 V
